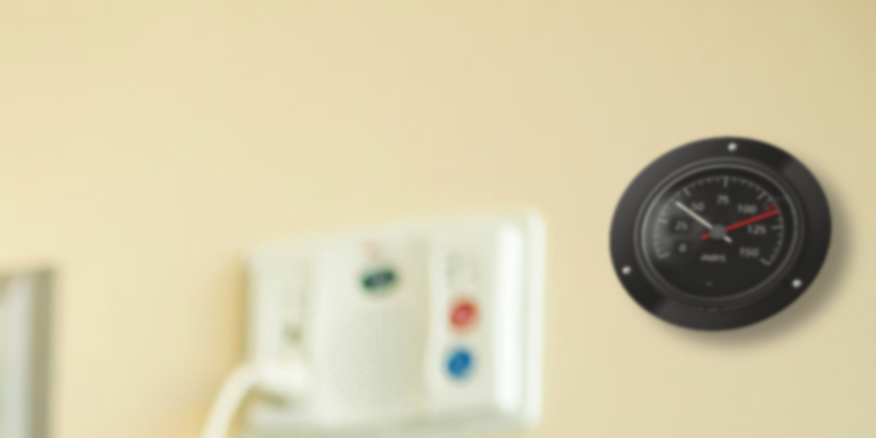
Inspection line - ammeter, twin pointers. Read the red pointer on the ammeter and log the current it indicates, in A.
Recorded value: 115 A
